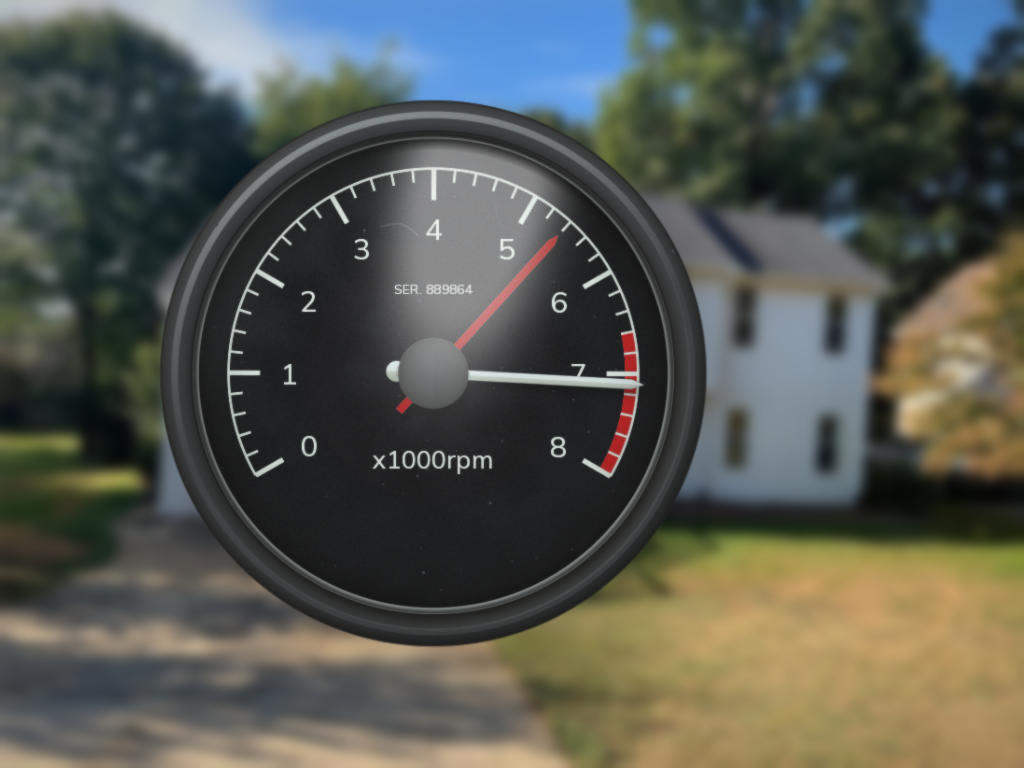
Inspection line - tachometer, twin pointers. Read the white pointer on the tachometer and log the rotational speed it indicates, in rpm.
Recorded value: 7100 rpm
